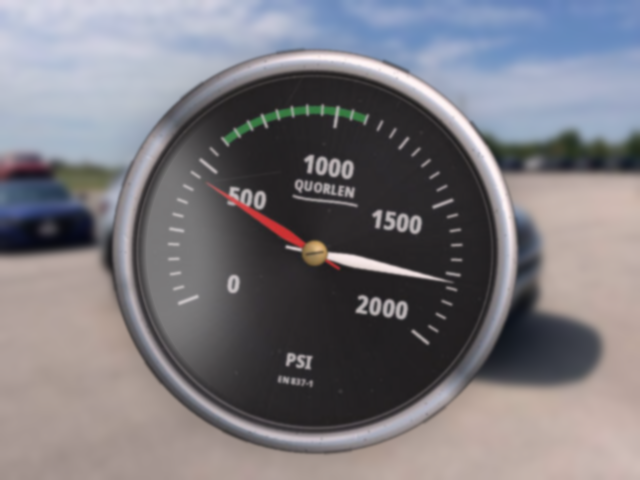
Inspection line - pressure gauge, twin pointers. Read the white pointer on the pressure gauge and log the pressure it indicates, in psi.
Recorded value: 1775 psi
